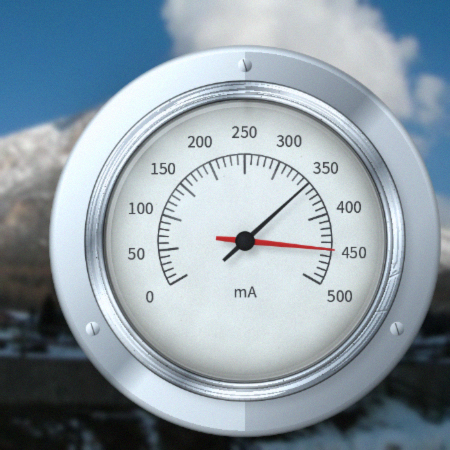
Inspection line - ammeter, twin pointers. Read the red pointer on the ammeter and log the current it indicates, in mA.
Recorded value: 450 mA
